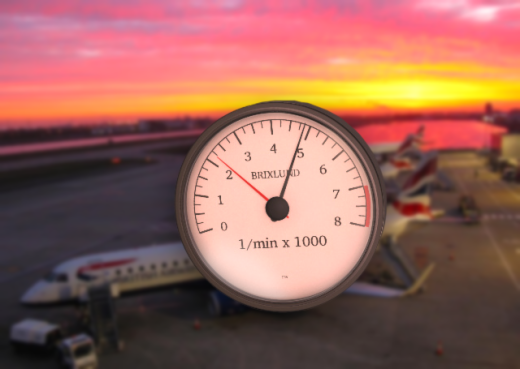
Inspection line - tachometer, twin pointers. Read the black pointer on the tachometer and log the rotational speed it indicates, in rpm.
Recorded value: 4875 rpm
